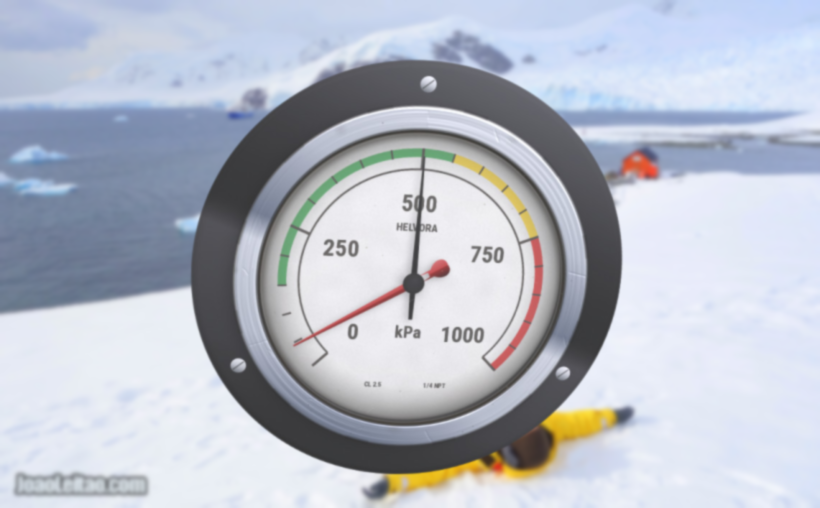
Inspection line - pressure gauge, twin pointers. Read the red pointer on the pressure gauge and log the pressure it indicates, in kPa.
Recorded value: 50 kPa
